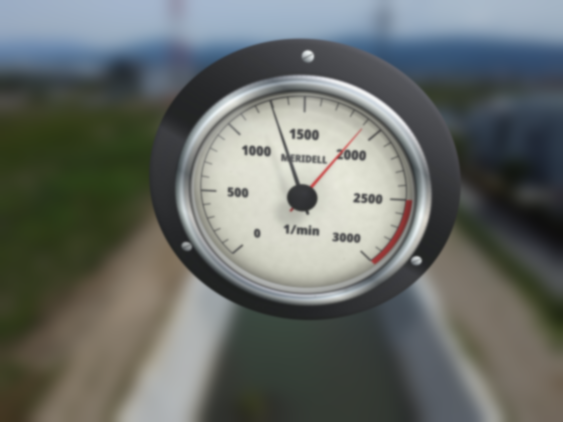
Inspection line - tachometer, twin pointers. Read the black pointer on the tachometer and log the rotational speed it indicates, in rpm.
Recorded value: 1300 rpm
